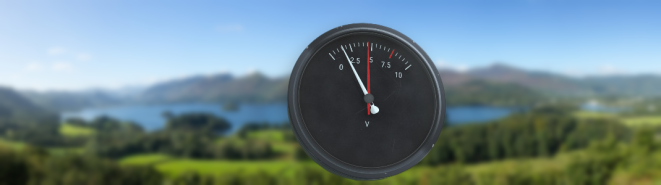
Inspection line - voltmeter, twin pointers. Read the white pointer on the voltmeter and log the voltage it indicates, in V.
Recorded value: 1.5 V
